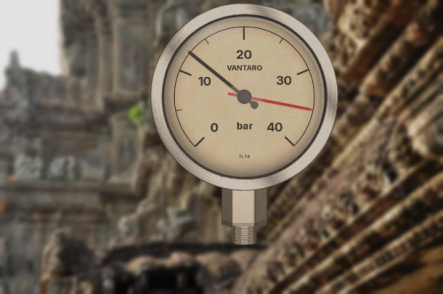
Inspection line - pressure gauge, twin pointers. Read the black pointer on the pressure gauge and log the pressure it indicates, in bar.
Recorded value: 12.5 bar
